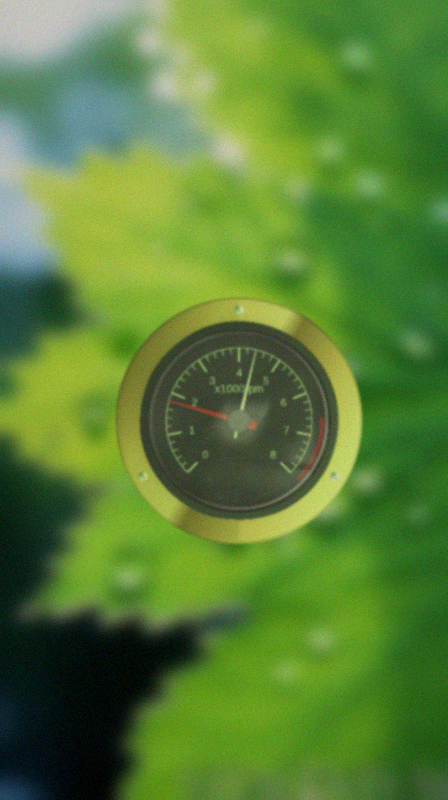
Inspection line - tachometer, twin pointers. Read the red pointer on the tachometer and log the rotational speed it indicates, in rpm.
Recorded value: 1800 rpm
